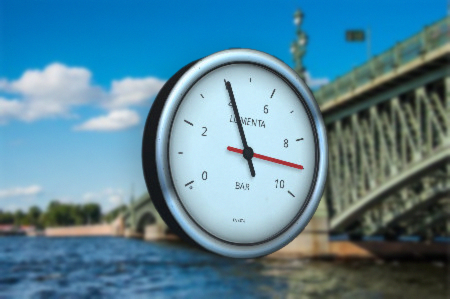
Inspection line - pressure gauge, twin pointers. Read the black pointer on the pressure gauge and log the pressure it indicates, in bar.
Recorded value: 4 bar
